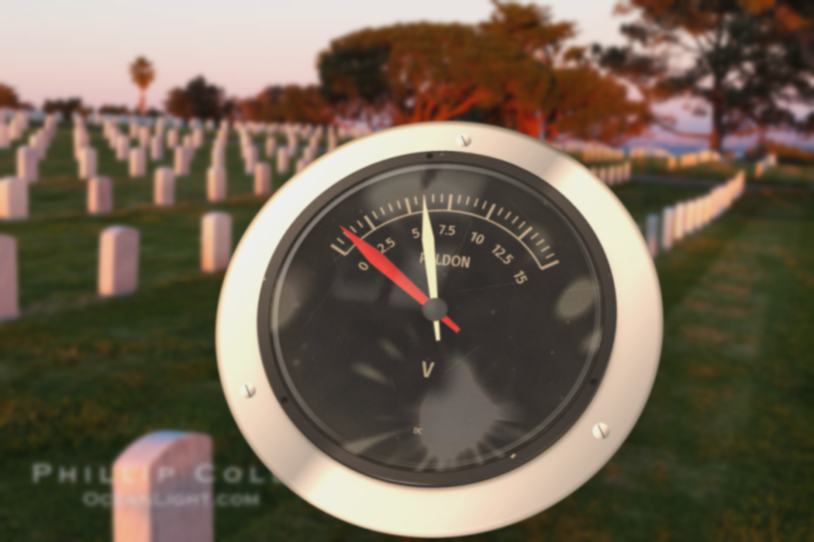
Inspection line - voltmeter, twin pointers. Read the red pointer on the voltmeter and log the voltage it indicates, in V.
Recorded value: 1 V
